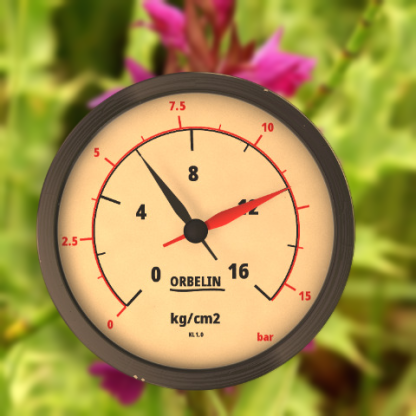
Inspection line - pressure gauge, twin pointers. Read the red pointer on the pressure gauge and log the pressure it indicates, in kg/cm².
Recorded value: 12 kg/cm²
